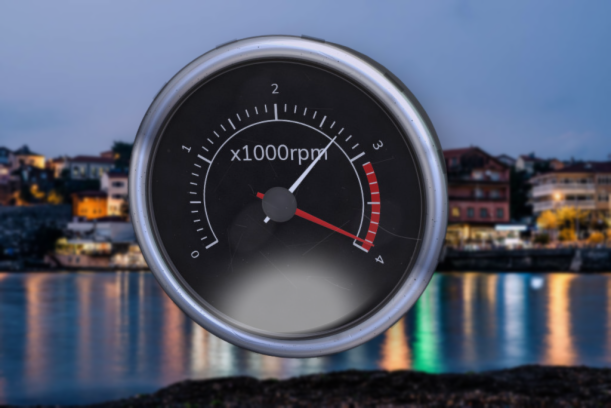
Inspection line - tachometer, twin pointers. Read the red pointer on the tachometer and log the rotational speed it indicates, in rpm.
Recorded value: 3900 rpm
